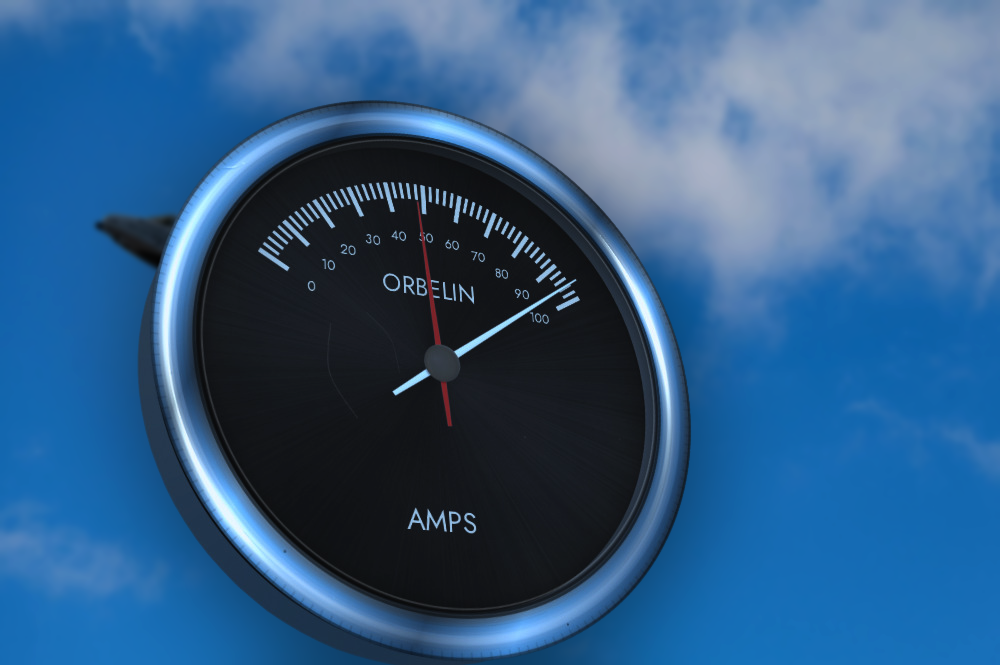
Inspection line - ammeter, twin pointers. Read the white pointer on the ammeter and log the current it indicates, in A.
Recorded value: 96 A
